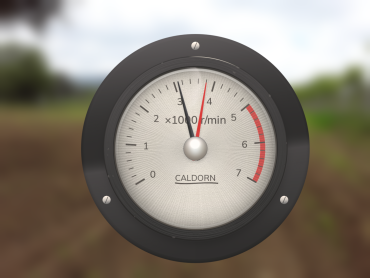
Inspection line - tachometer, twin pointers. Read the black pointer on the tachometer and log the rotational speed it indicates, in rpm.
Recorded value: 3100 rpm
